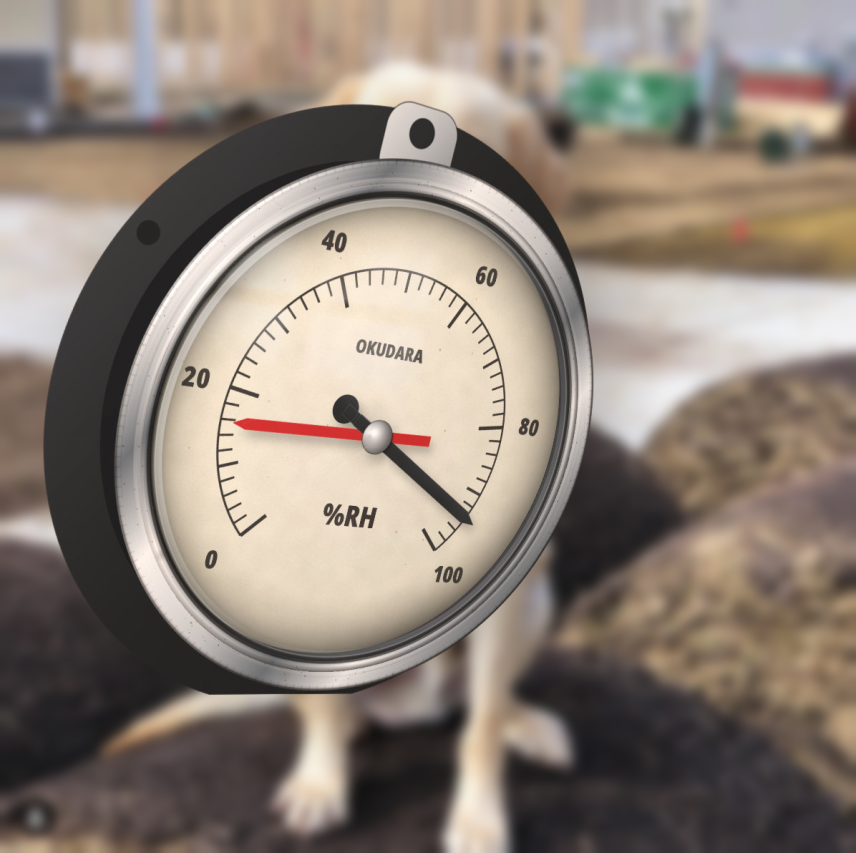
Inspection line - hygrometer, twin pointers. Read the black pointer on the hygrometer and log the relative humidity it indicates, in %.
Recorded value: 94 %
